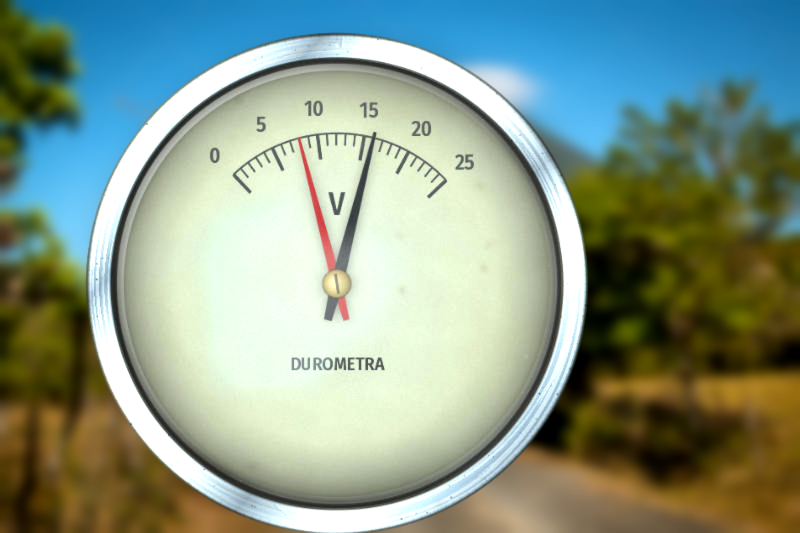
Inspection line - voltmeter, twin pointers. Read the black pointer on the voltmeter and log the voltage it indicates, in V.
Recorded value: 16 V
